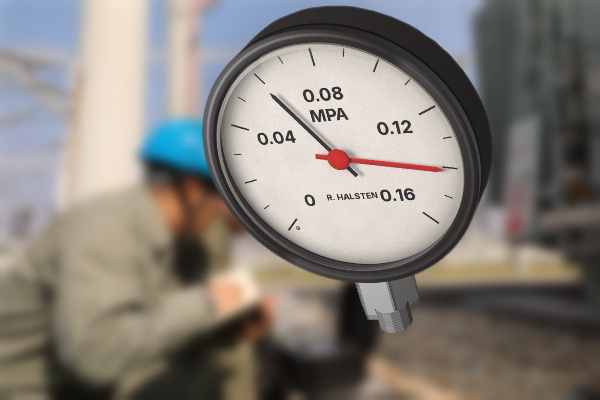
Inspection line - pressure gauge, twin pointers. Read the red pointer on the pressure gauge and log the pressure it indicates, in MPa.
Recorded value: 0.14 MPa
